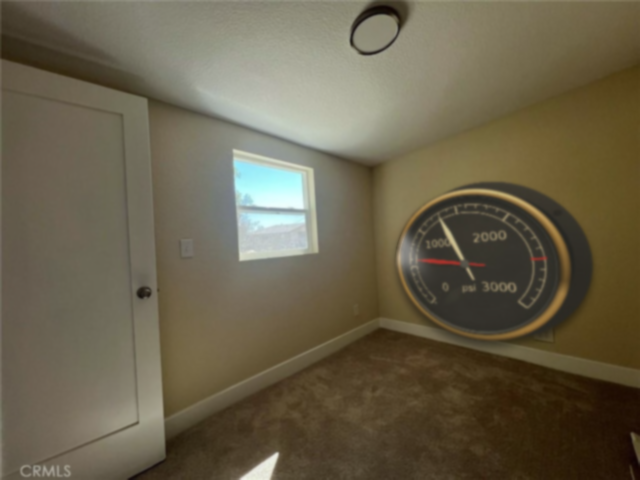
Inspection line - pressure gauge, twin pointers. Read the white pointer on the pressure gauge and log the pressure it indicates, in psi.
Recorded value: 1300 psi
